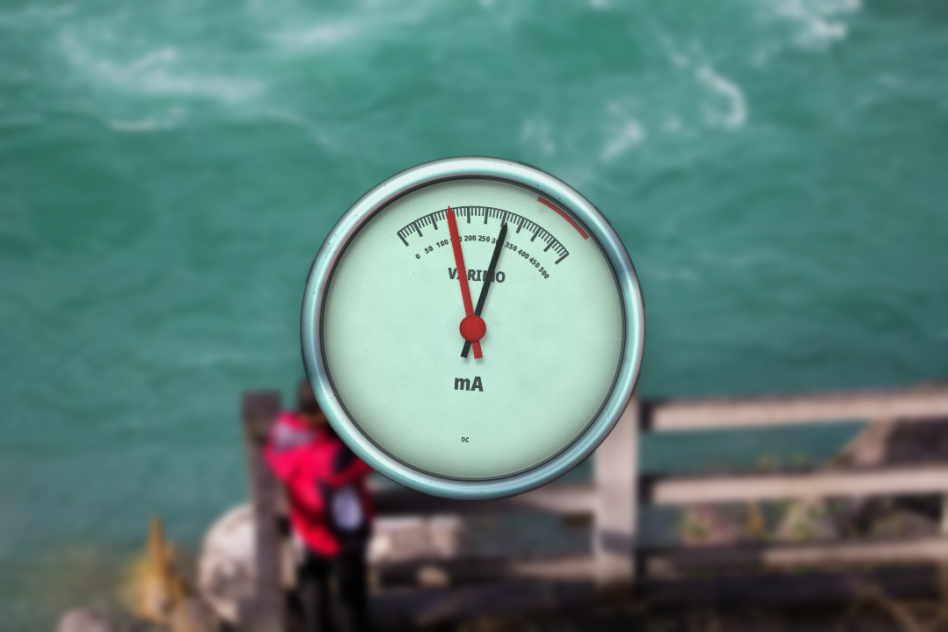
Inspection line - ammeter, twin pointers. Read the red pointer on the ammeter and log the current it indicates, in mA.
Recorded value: 150 mA
